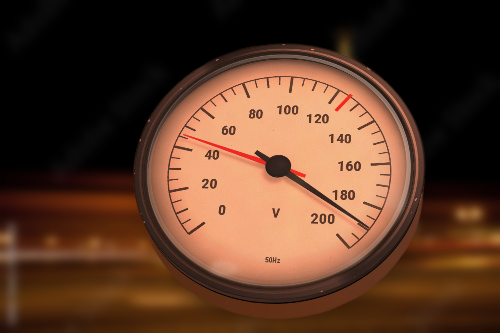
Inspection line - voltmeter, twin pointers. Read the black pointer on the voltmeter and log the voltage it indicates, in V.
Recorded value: 190 V
